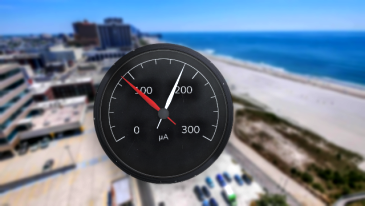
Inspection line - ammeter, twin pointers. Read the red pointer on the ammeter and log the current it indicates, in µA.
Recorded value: 90 µA
